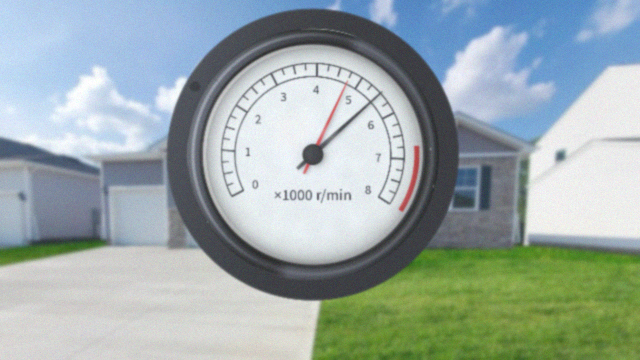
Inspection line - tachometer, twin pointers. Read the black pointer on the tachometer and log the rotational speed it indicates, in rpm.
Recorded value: 5500 rpm
